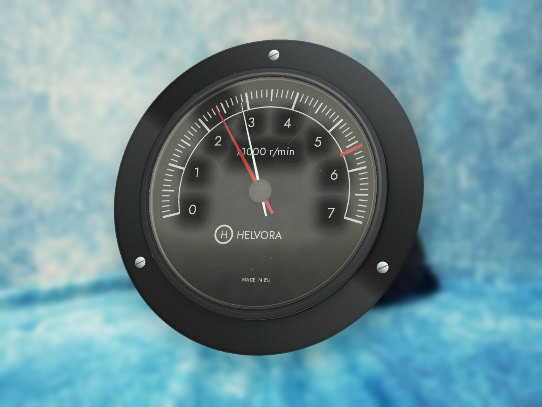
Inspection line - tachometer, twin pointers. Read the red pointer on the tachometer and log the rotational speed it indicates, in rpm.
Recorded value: 2400 rpm
